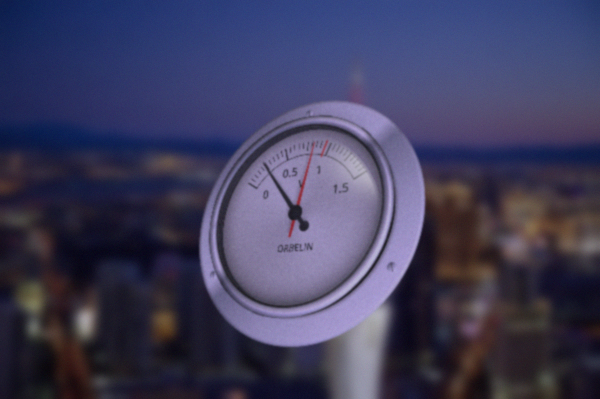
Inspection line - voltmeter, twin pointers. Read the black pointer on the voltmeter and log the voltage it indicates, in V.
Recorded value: 0.25 V
